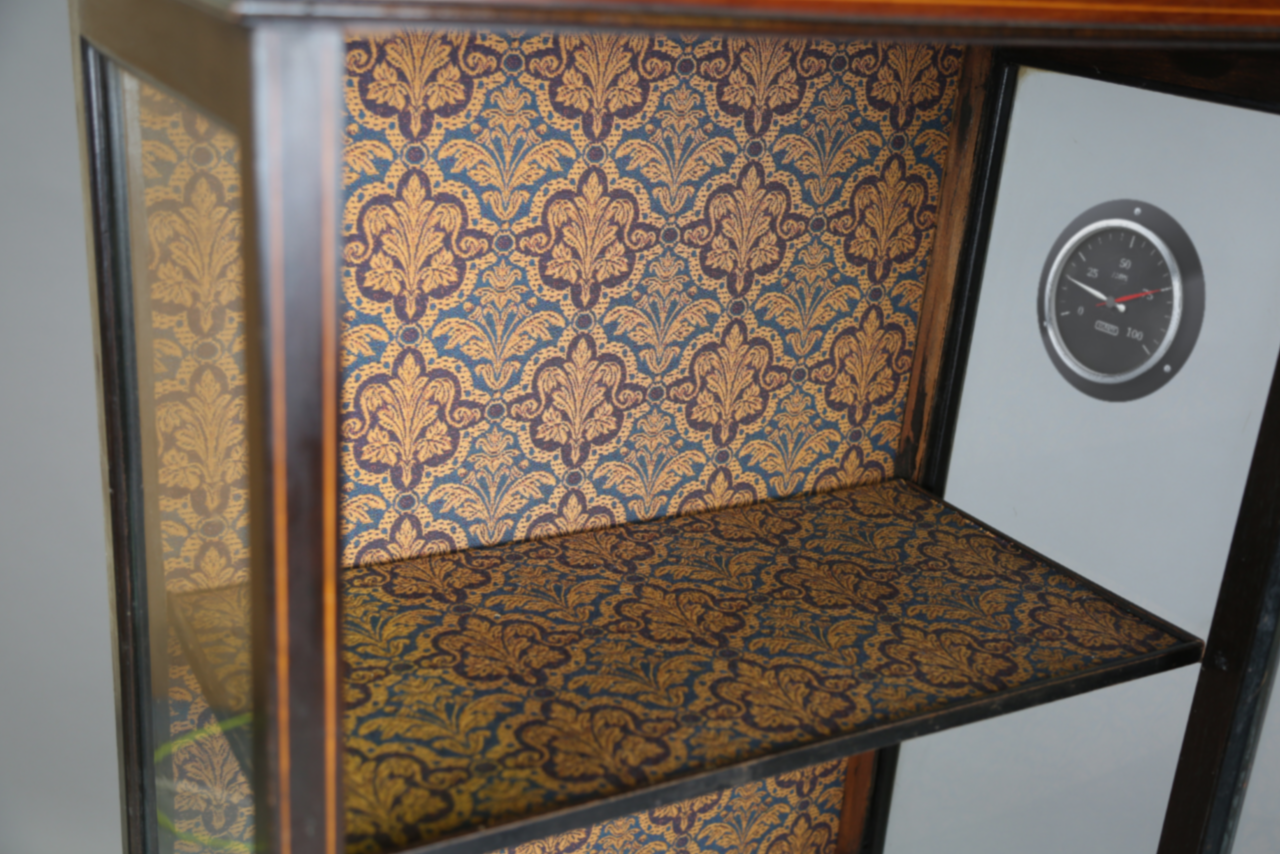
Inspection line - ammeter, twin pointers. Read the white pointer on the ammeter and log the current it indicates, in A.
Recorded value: 15 A
